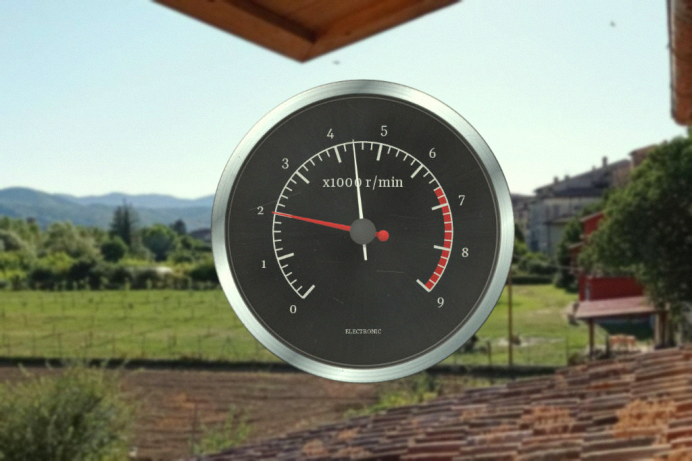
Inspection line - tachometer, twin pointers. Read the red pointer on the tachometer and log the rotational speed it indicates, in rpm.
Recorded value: 2000 rpm
